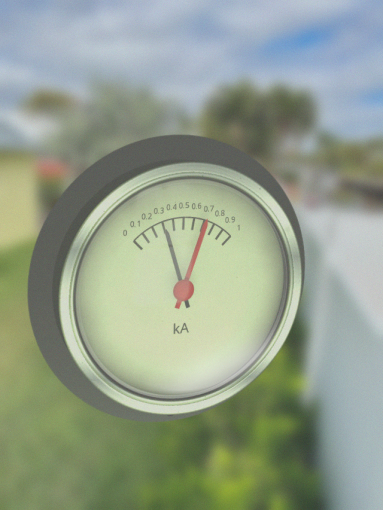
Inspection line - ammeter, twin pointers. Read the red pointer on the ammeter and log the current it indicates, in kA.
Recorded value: 0.7 kA
